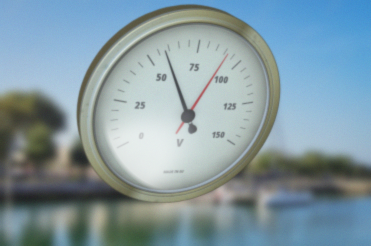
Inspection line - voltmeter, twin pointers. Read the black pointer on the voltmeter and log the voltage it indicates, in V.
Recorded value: 57.5 V
